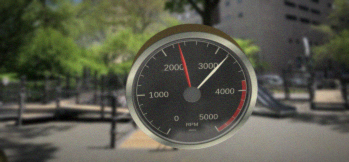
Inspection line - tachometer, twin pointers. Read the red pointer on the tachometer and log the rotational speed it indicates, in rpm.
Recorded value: 2300 rpm
